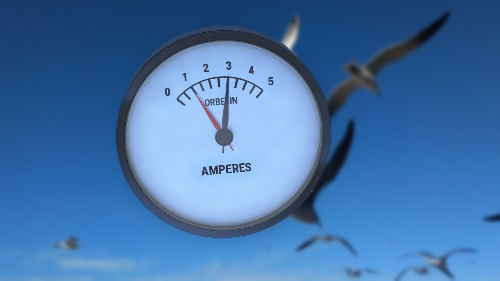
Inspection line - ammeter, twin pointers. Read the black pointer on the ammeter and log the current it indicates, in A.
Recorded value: 3 A
